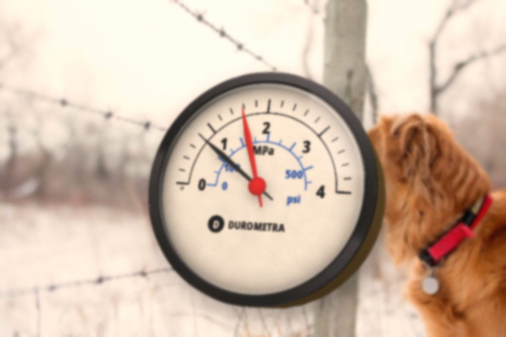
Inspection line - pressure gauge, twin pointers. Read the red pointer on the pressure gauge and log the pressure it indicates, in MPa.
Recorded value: 1.6 MPa
